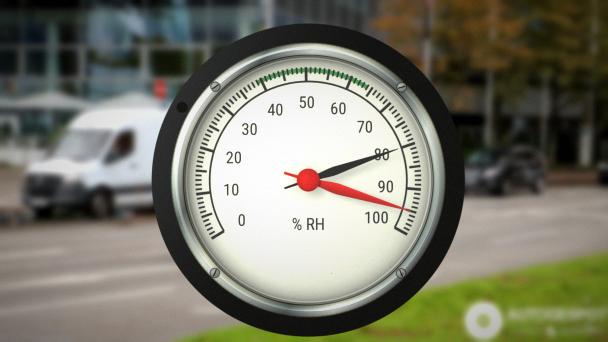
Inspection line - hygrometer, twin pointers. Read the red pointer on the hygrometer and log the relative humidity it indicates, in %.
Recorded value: 95 %
